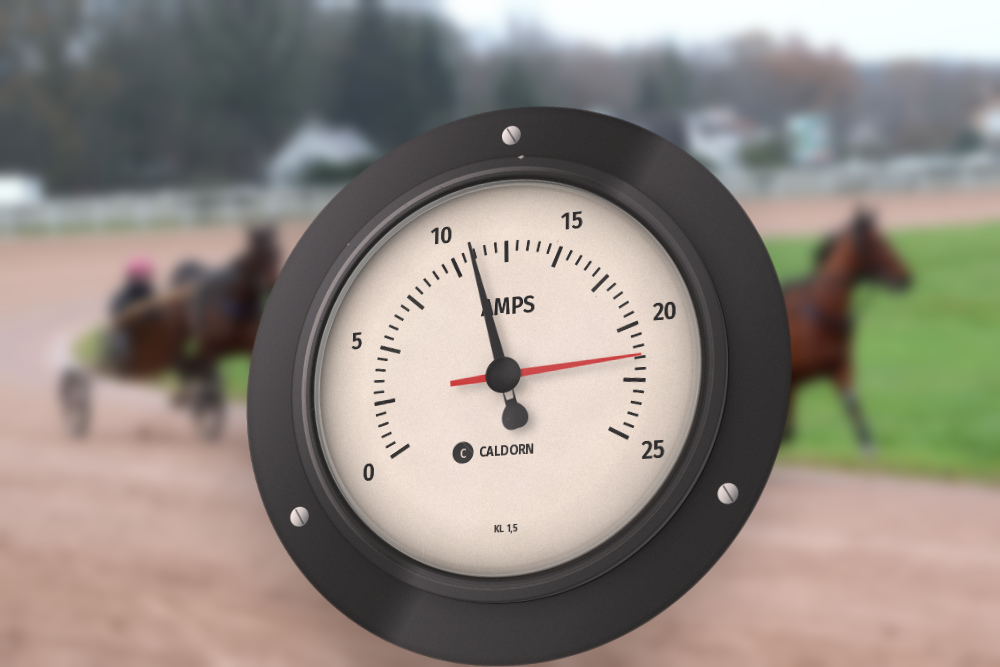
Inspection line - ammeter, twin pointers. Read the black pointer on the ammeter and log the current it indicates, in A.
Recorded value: 11 A
